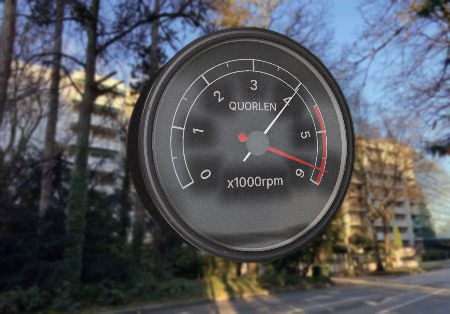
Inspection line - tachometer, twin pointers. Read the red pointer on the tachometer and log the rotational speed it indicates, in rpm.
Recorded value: 5750 rpm
